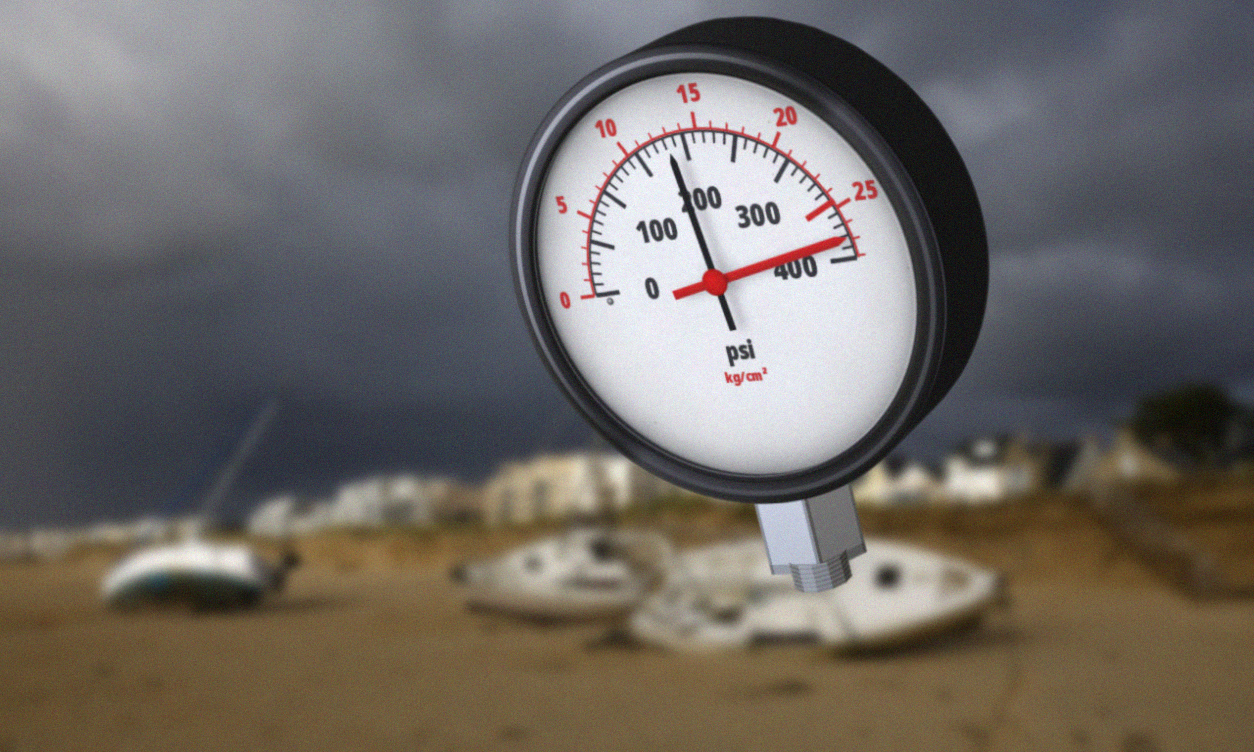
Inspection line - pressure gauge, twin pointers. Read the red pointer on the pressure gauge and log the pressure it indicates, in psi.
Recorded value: 380 psi
